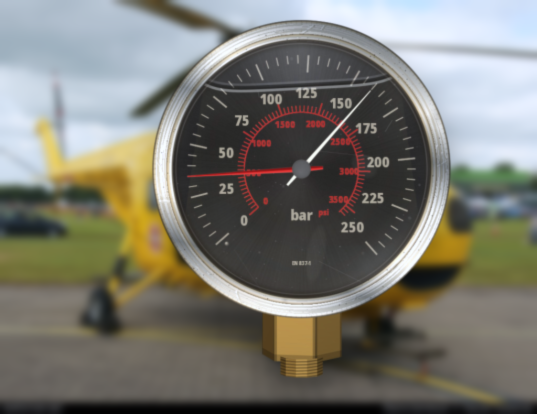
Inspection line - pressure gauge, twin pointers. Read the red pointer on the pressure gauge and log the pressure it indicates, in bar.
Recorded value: 35 bar
